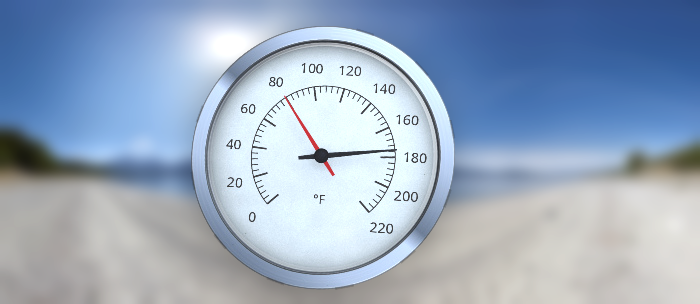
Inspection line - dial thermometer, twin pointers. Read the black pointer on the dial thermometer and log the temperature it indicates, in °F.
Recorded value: 176 °F
